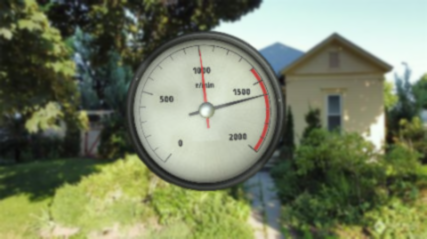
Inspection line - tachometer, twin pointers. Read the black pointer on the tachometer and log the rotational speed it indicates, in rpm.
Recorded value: 1600 rpm
